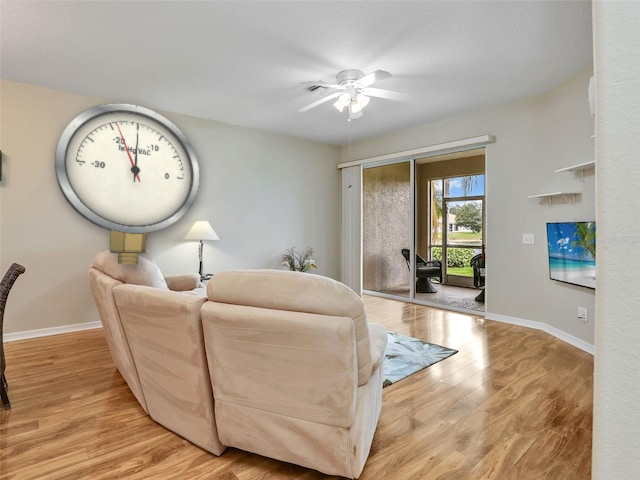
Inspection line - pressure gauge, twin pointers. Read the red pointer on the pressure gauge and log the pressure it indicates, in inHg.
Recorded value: -19 inHg
